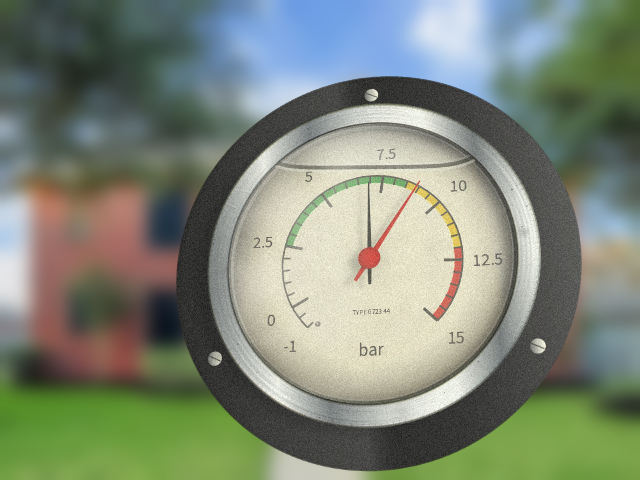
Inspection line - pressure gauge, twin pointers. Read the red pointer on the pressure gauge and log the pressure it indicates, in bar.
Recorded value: 9 bar
